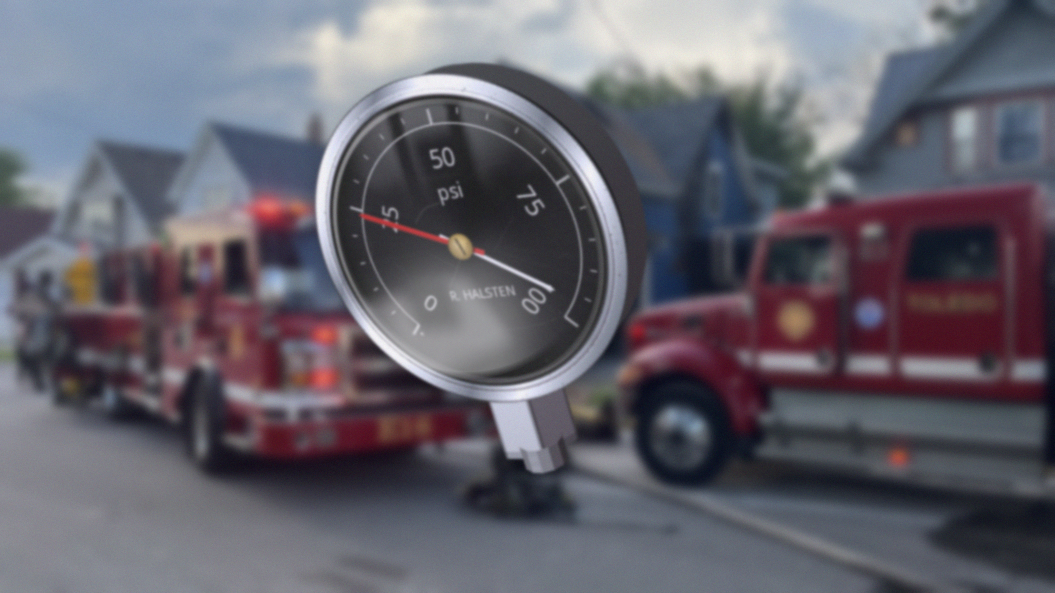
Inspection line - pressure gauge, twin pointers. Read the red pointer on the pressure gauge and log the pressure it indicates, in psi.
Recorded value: 25 psi
